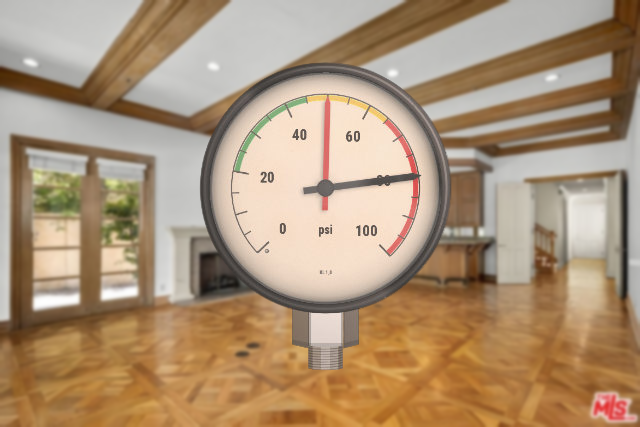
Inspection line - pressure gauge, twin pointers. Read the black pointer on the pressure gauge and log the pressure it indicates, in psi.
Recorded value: 80 psi
